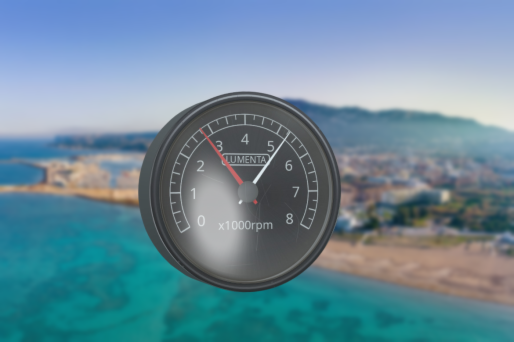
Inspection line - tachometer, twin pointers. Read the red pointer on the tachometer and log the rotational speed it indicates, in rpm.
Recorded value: 2750 rpm
